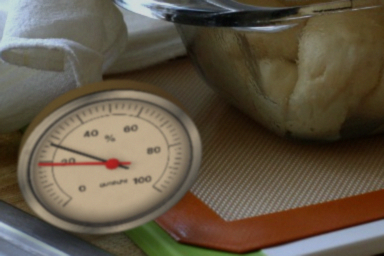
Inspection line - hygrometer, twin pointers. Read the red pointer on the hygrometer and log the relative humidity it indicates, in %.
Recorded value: 20 %
